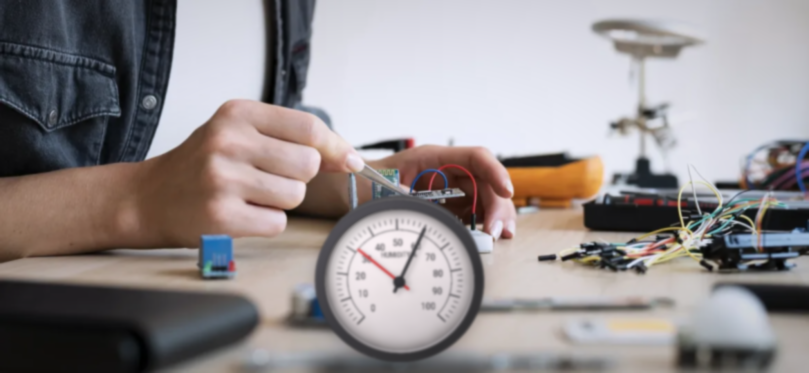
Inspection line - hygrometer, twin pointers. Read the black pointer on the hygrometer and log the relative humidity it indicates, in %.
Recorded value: 60 %
